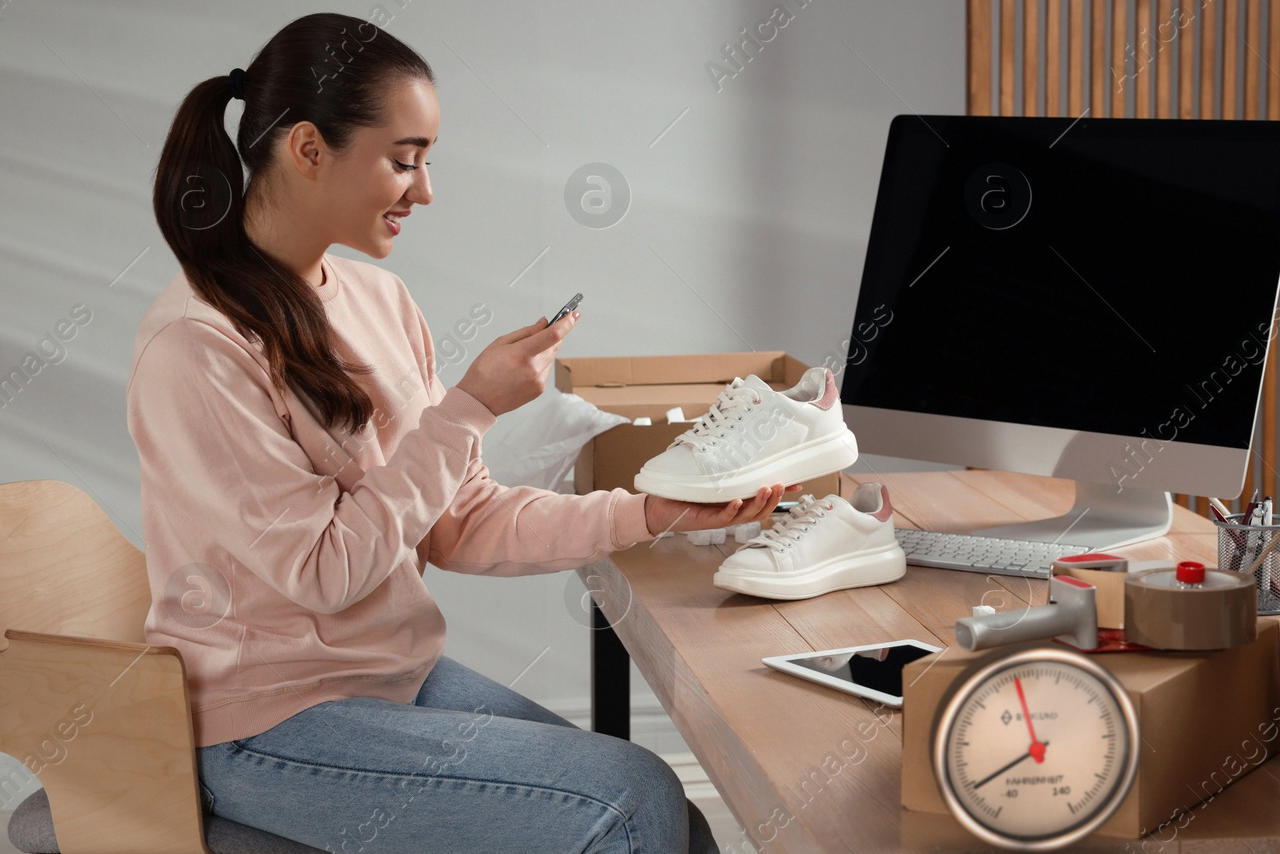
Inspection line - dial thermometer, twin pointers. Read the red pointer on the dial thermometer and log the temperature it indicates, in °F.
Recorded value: 40 °F
